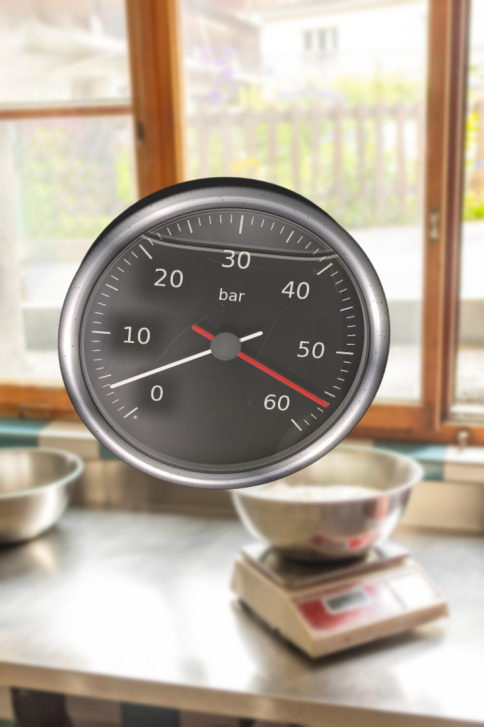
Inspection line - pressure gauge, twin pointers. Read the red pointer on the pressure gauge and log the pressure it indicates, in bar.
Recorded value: 56 bar
